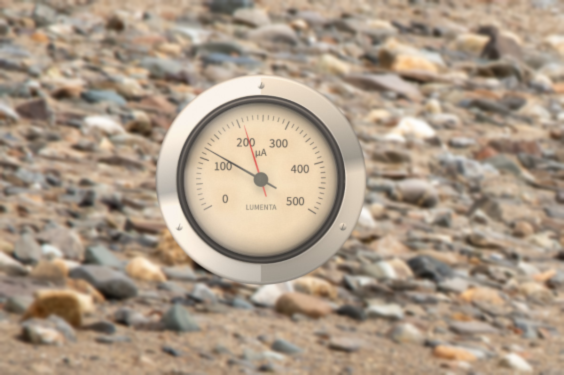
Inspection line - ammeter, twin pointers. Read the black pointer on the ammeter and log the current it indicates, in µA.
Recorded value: 120 µA
